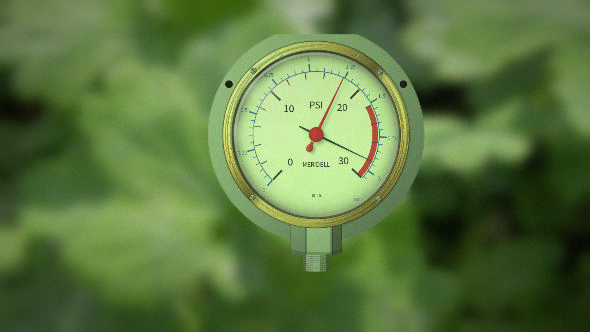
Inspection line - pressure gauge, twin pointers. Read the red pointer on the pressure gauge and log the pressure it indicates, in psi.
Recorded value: 18 psi
